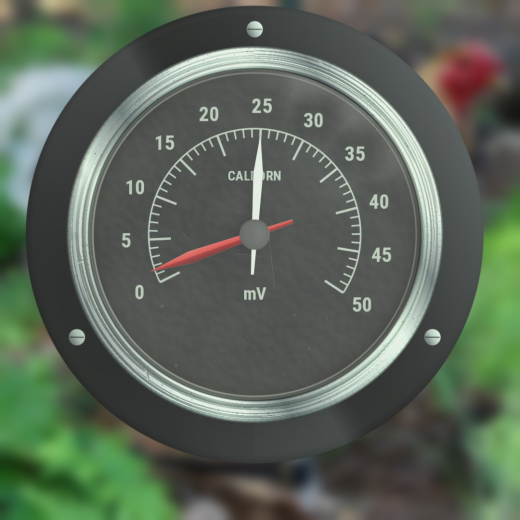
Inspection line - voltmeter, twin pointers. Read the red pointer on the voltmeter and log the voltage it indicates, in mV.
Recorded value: 1.5 mV
